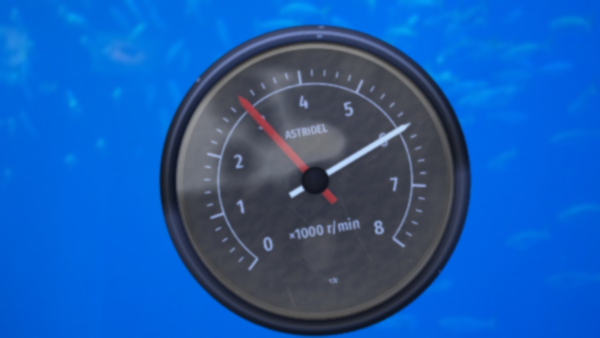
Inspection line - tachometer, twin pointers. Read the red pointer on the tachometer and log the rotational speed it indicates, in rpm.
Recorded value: 3000 rpm
